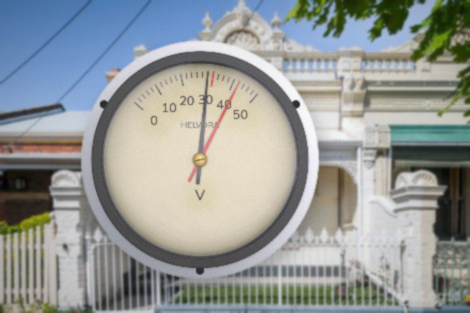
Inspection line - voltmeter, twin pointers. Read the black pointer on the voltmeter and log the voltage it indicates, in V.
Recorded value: 30 V
